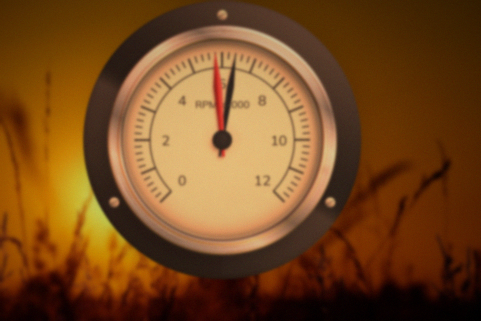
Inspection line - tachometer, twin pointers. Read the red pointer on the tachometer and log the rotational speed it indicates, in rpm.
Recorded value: 5800 rpm
